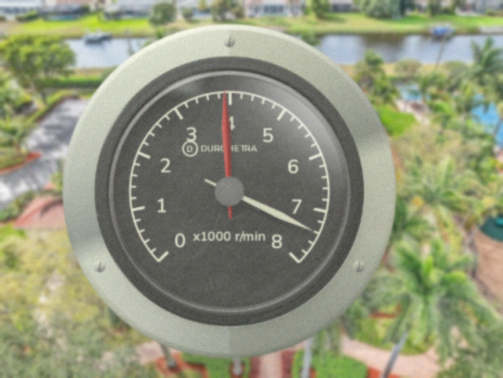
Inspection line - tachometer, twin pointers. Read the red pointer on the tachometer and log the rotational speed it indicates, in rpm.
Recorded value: 3900 rpm
